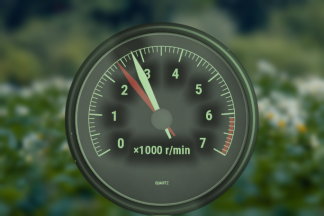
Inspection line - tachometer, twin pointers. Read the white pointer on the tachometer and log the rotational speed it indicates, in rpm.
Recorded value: 2800 rpm
